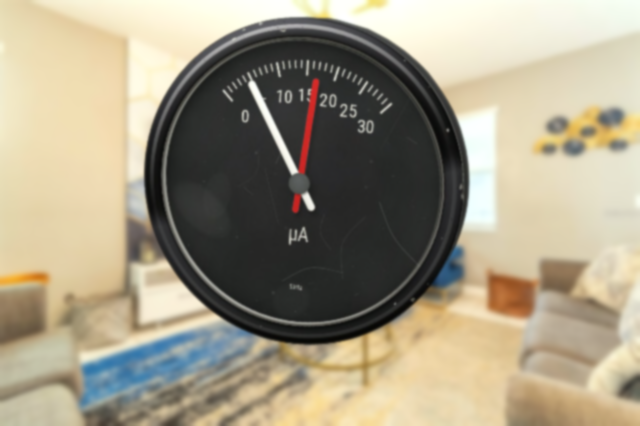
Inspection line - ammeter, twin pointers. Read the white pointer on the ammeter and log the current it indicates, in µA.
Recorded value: 5 µA
